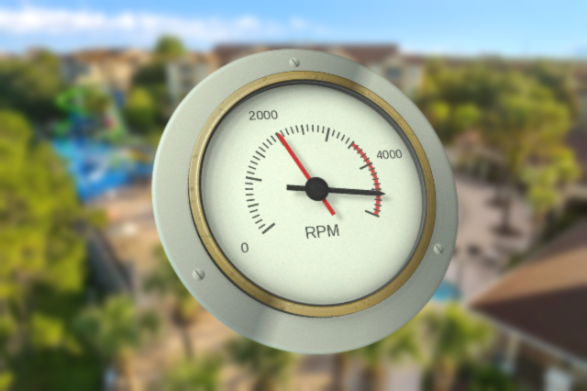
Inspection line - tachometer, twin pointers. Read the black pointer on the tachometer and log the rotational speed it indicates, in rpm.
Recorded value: 4600 rpm
